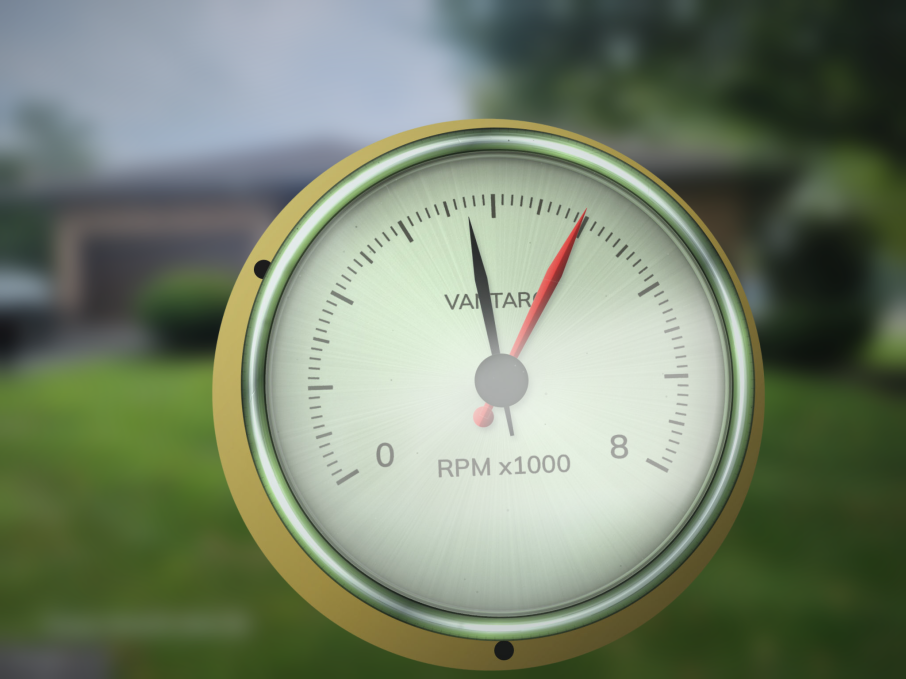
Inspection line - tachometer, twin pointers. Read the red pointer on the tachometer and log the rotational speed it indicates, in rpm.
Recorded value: 4950 rpm
